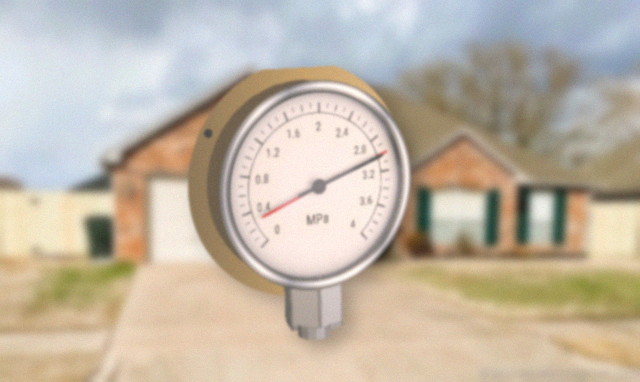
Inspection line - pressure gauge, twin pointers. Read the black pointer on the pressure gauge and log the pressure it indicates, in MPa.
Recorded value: 3 MPa
